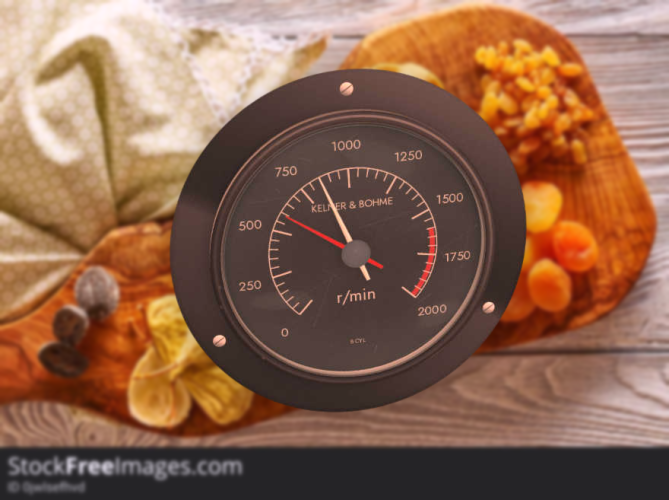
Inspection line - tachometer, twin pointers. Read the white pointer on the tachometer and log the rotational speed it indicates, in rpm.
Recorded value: 850 rpm
